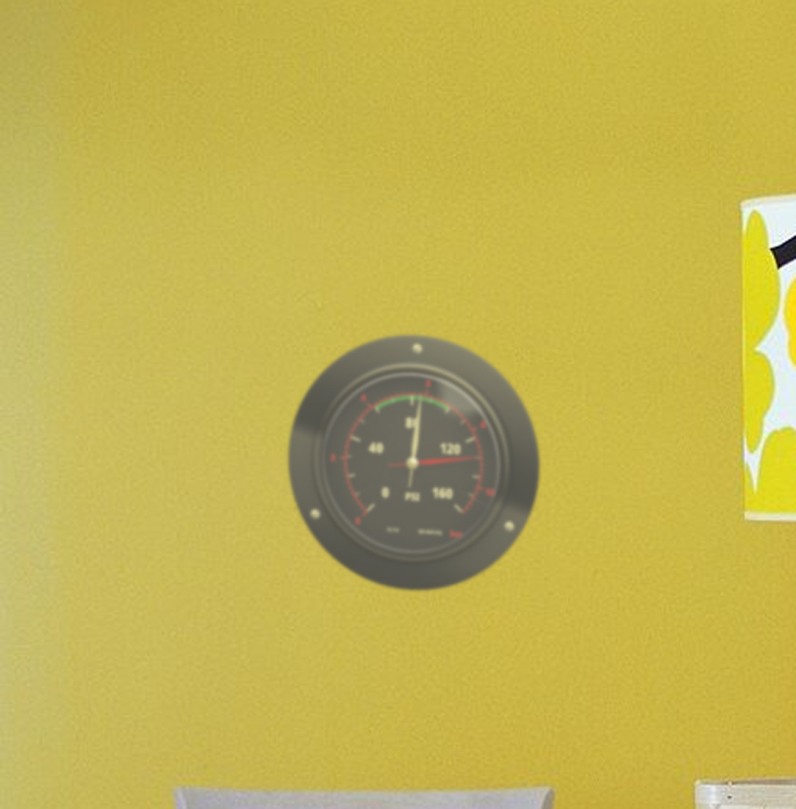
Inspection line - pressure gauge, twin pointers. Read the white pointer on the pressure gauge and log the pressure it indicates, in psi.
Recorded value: 85 psi
